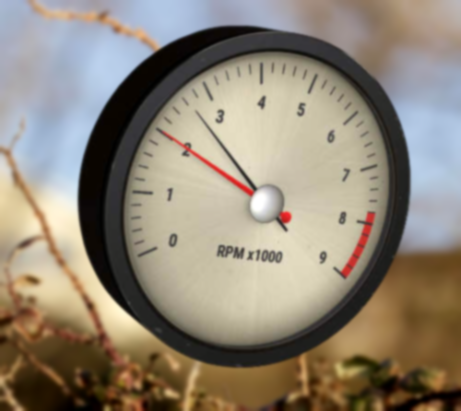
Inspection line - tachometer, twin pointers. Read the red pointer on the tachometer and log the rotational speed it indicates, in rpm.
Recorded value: 2000 rpm
